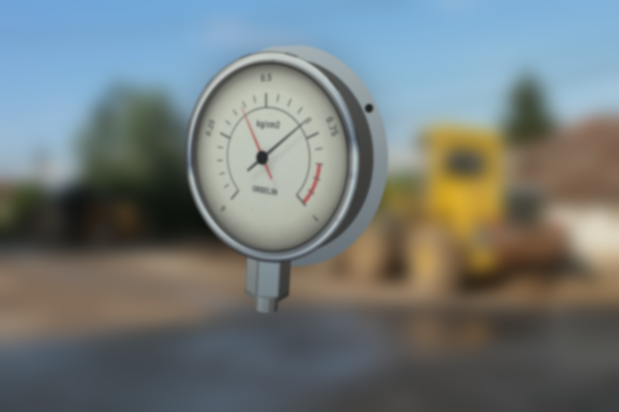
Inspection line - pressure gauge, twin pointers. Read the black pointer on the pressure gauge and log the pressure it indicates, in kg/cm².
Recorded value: 0.7 kg/cm²
